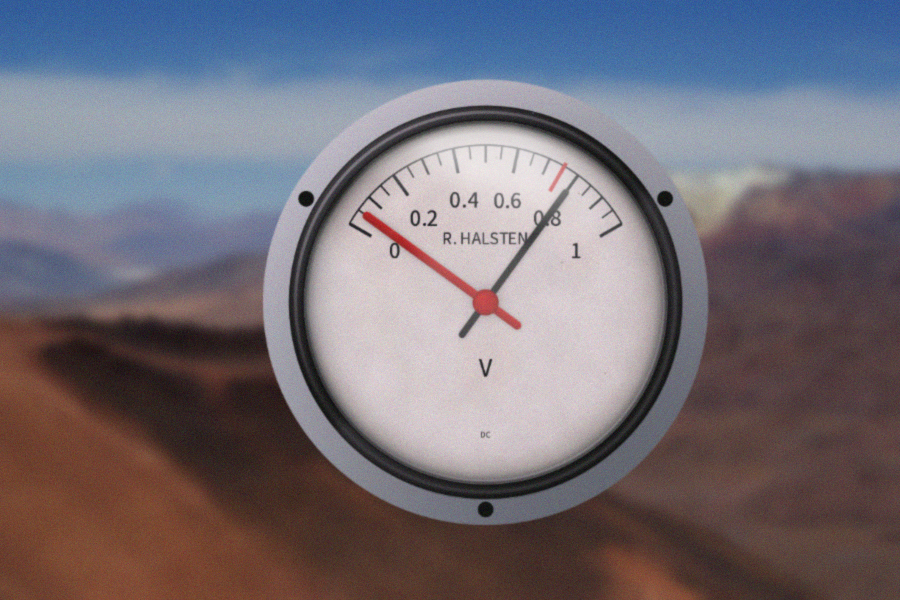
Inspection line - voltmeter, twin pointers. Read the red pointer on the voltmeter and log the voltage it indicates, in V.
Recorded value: 0.05 V
